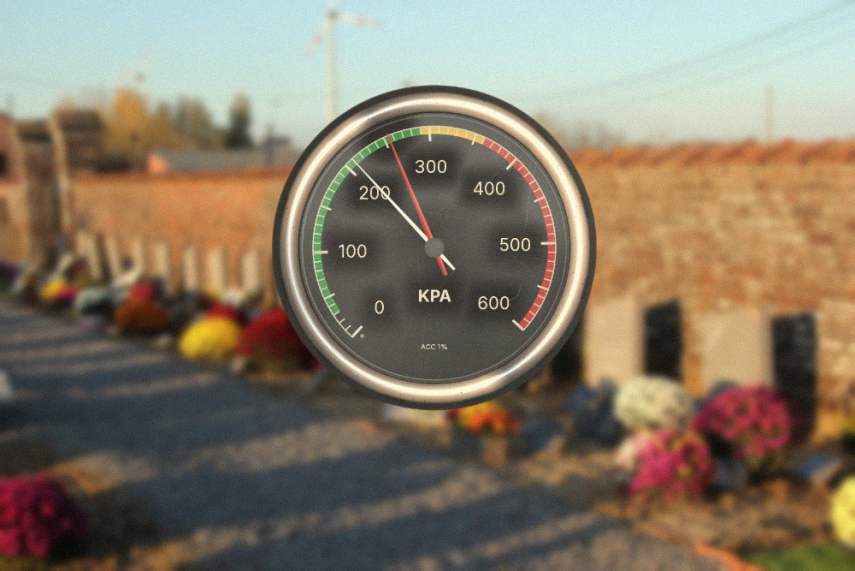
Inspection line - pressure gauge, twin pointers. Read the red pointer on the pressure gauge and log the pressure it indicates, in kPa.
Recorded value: 255 kPa
